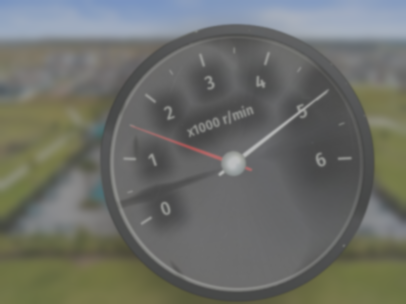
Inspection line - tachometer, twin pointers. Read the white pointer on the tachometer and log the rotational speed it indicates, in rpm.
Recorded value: 5000 rpm
